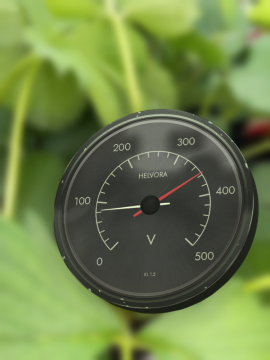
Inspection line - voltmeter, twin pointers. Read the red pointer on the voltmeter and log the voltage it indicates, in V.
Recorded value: 360 V
